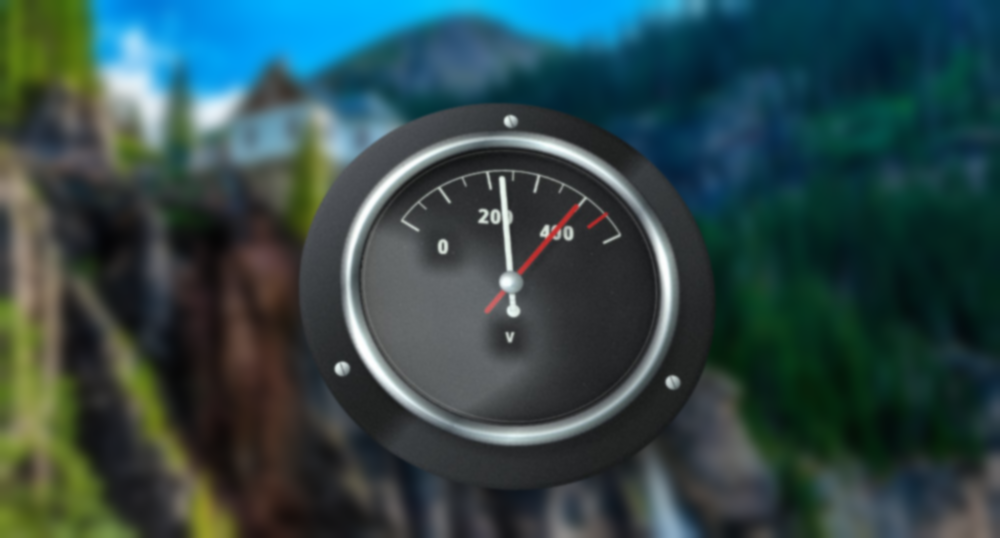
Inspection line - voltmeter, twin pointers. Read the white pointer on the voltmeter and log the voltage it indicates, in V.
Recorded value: 225 V
